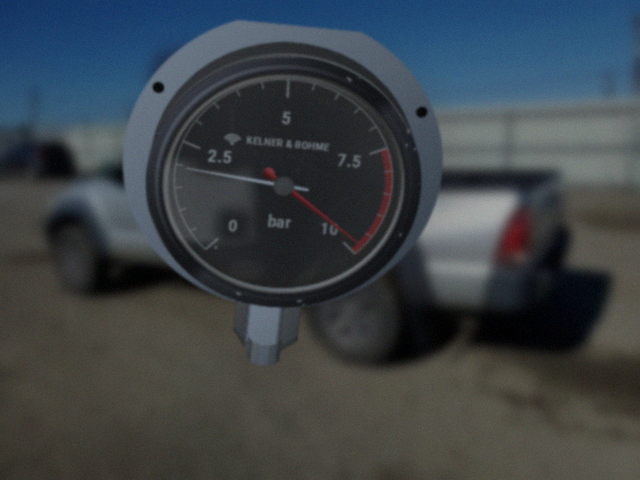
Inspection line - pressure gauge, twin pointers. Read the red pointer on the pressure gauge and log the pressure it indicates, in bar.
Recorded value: 9.75 bar
